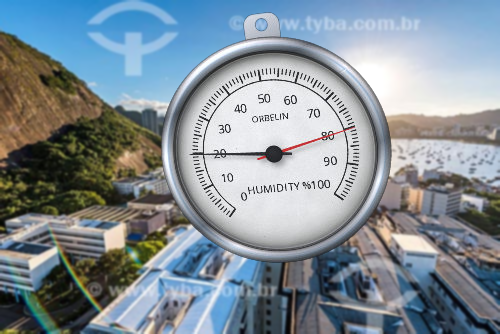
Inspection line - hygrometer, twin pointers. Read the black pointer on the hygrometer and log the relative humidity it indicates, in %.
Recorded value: 20 %
